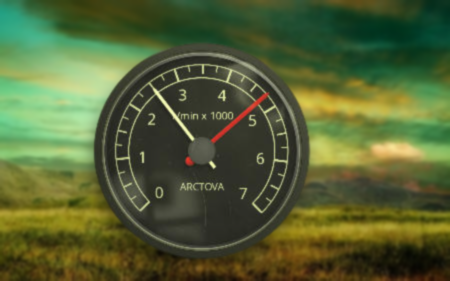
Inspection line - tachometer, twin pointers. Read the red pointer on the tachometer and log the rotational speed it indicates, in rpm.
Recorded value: 4750 rpm
